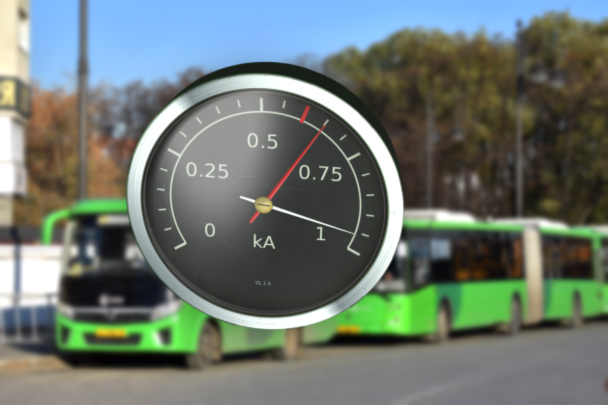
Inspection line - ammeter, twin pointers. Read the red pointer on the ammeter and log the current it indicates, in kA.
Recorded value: 0.65 kA
